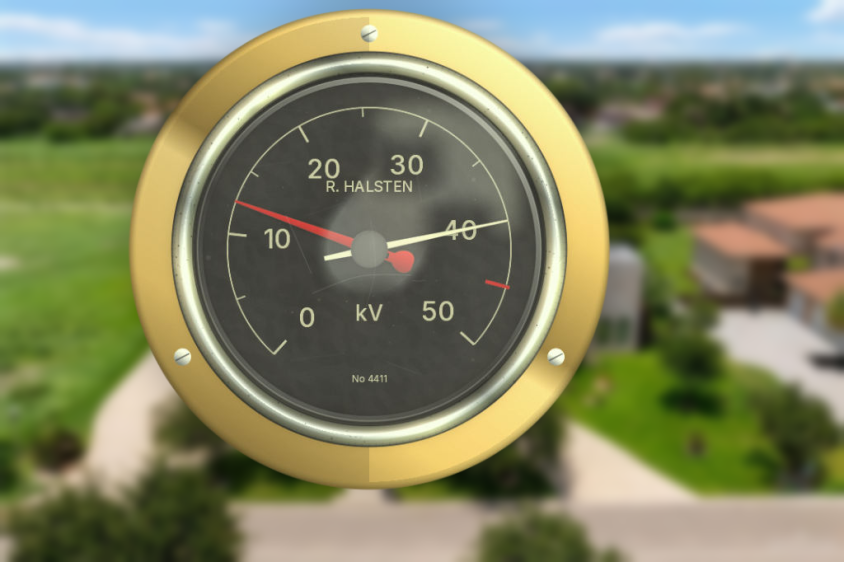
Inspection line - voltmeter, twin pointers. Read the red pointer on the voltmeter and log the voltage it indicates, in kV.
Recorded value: 12.5 kV
